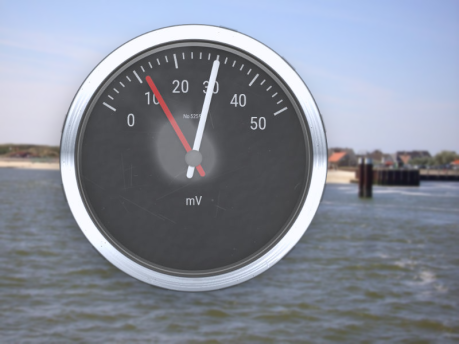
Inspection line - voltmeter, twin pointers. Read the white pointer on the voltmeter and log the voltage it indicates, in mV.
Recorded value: 30 mV
